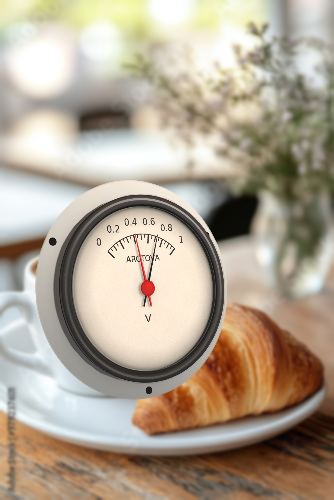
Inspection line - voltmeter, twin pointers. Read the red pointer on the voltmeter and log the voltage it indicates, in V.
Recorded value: 0.4 V
